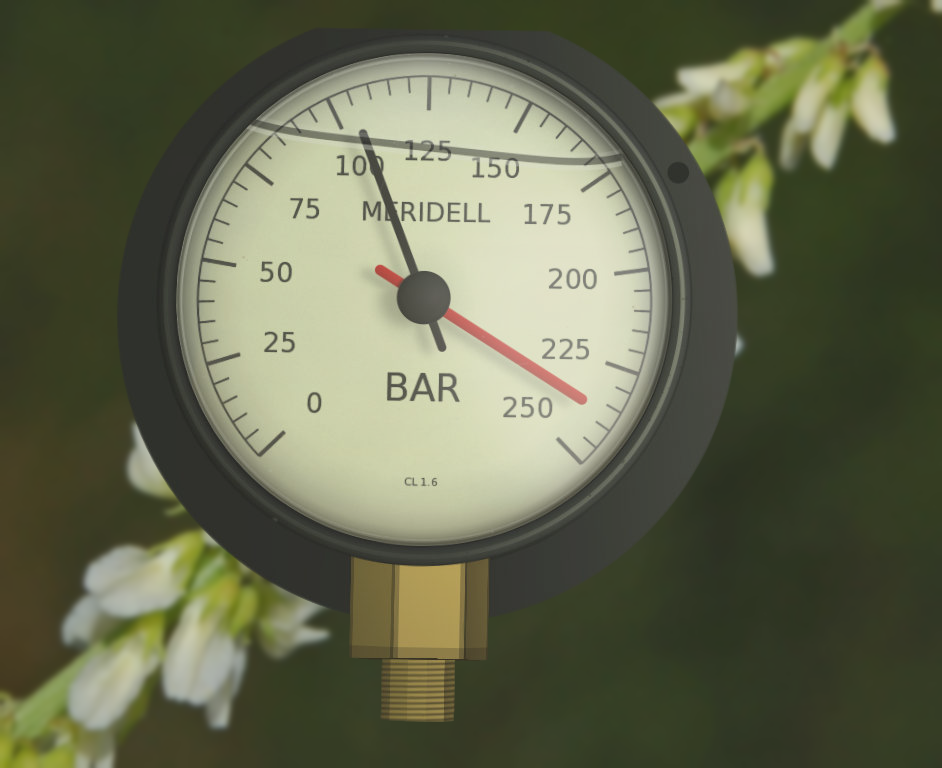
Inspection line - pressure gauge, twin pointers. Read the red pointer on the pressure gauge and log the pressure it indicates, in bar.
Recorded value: 237.5 bar
